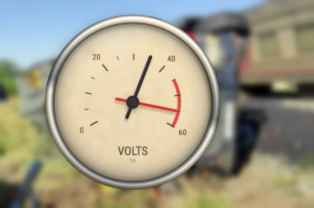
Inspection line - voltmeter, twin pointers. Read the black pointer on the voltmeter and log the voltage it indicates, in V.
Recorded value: 35 V
